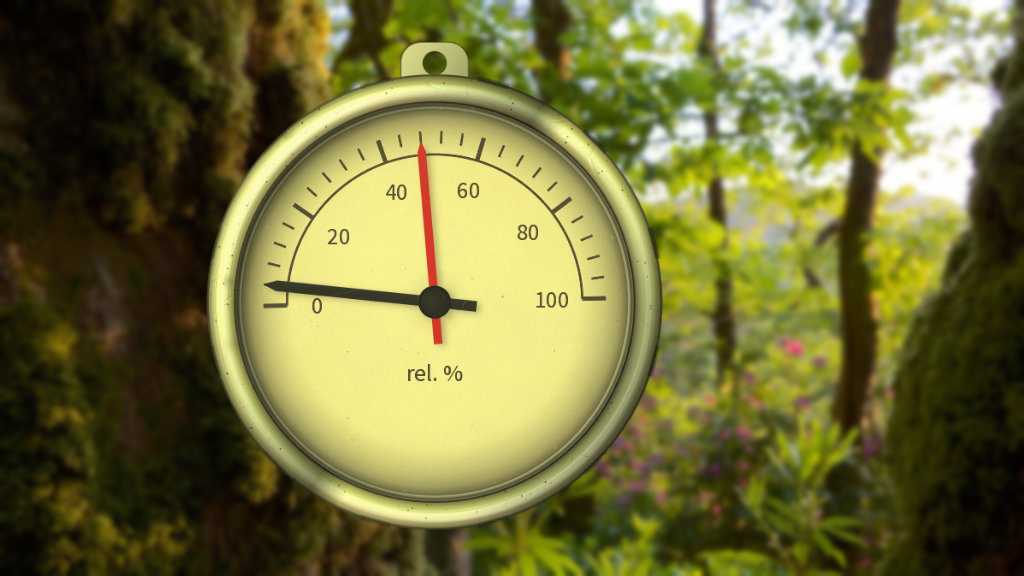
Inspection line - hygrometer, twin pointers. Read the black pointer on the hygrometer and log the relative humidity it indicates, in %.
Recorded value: 4 %
